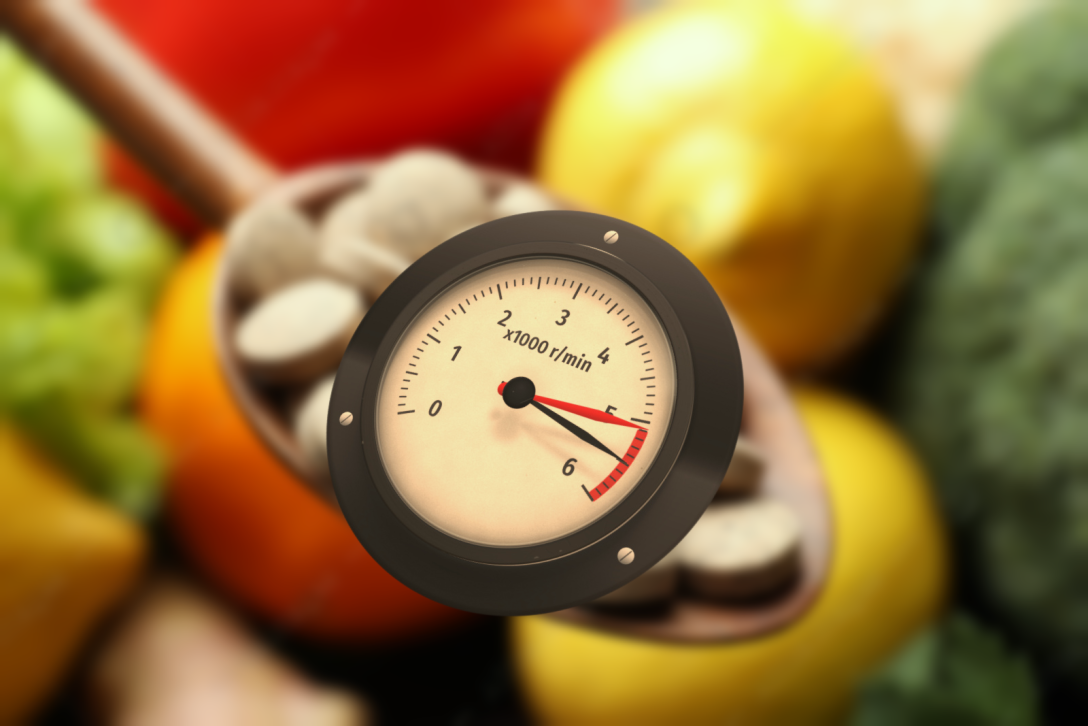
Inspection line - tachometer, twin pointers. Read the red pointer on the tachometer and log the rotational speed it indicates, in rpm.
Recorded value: 5100 rpm
